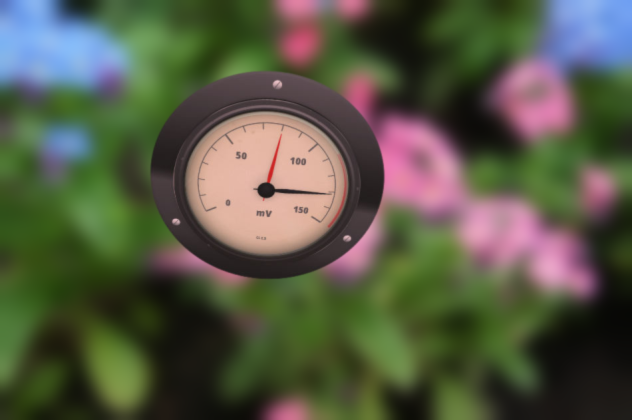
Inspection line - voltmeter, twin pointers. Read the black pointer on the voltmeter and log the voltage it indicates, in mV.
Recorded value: 130 mV
